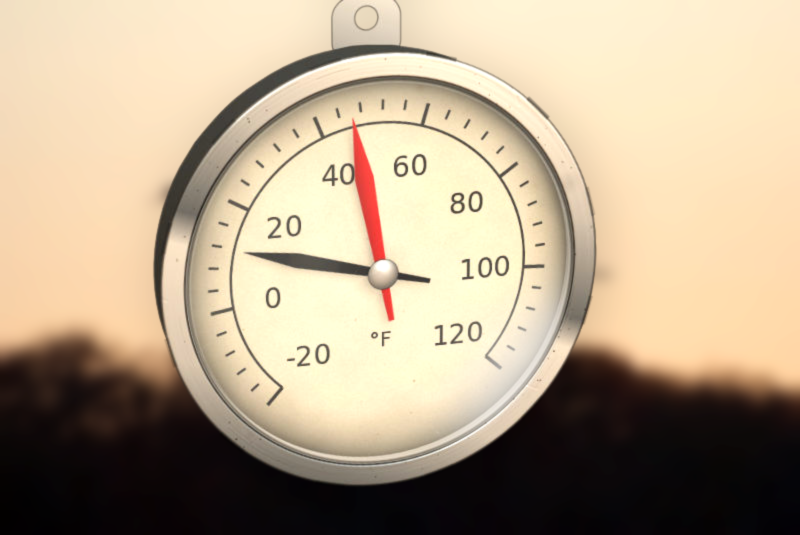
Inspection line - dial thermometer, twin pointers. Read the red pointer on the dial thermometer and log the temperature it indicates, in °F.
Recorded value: 46 °F
